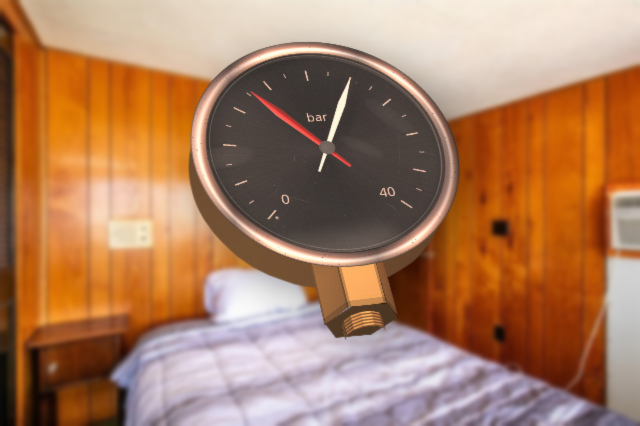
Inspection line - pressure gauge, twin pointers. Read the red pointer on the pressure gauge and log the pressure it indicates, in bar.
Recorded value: 14 bar
